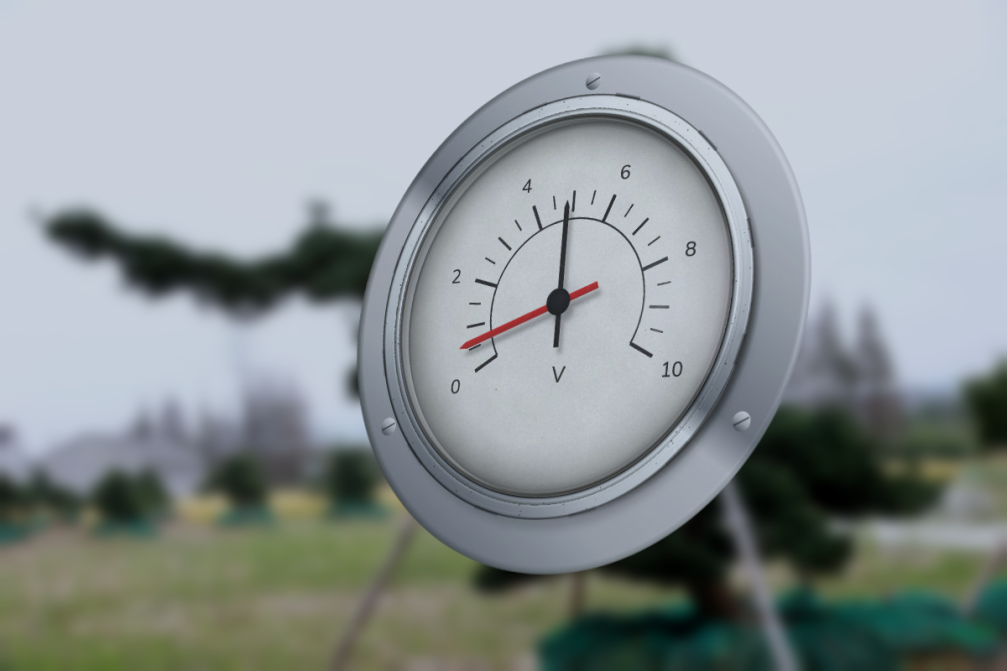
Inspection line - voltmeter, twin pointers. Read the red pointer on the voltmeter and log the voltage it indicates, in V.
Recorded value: 0.5 V
